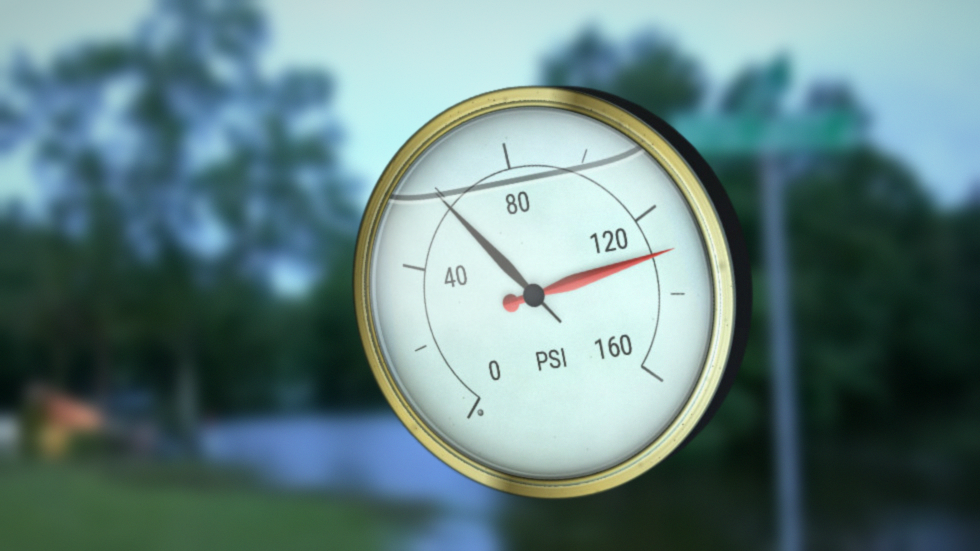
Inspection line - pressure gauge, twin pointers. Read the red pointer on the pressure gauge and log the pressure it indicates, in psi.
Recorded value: 130 psi
